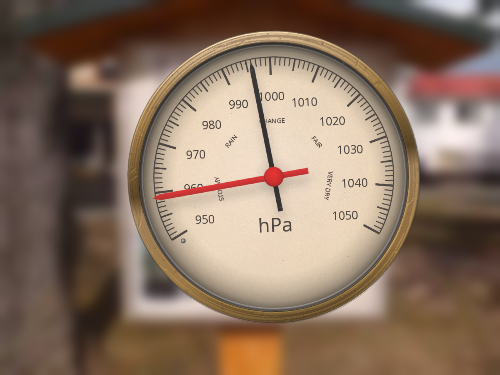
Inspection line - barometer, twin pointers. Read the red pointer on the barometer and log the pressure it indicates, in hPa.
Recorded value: 959 hPa
